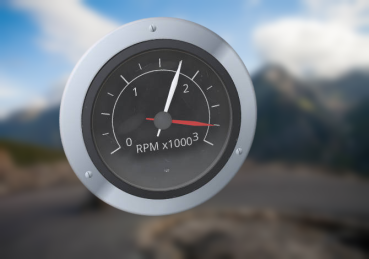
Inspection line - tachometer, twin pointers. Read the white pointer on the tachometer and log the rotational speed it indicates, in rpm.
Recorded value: 1750 rpm
